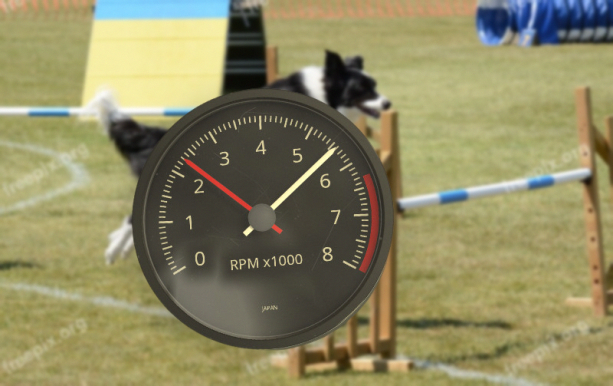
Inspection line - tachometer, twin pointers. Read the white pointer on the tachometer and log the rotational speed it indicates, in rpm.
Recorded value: 5600 rpm
